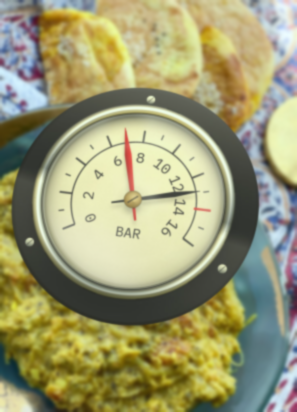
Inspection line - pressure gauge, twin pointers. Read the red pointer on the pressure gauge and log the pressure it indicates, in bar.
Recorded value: 7 bar
